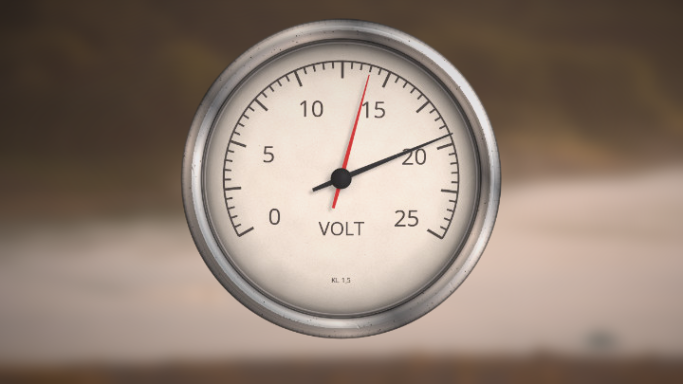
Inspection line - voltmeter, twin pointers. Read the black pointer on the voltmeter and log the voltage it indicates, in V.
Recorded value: 19.5 V
